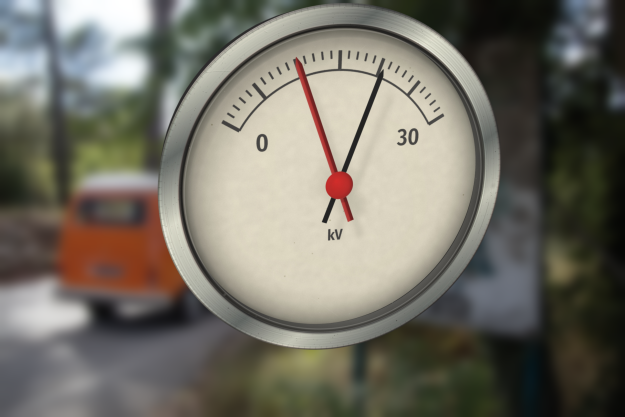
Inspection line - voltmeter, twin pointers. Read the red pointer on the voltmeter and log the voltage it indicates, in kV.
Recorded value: 10 kV
